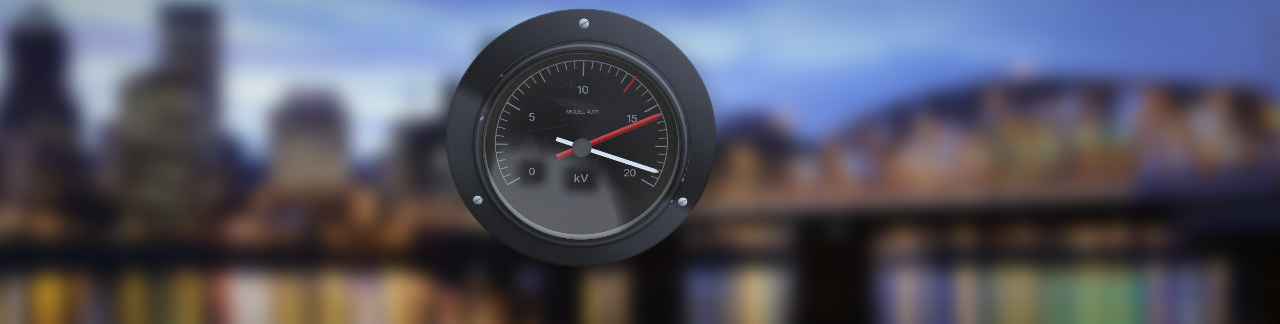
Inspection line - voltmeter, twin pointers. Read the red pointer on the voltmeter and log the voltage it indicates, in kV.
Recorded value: 15.5 kV
